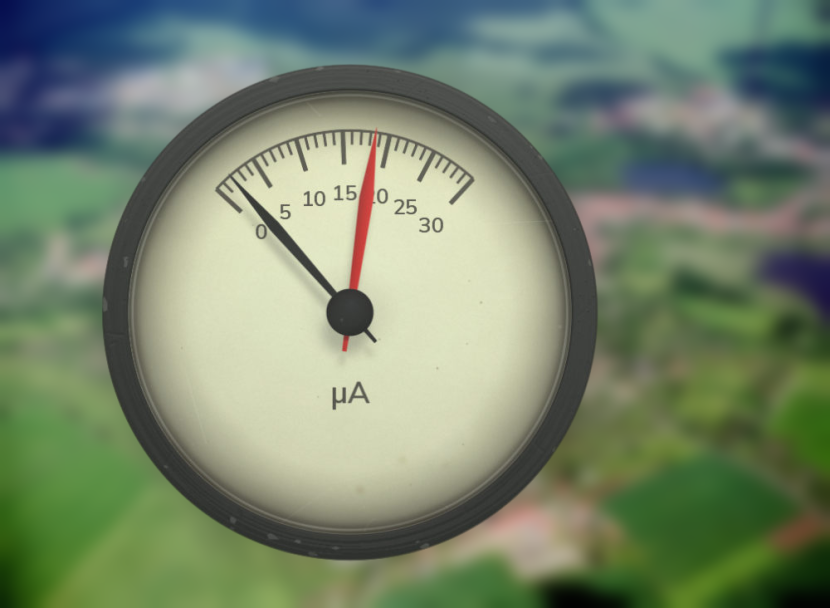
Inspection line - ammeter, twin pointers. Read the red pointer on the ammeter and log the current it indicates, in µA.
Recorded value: 18.5 µA
